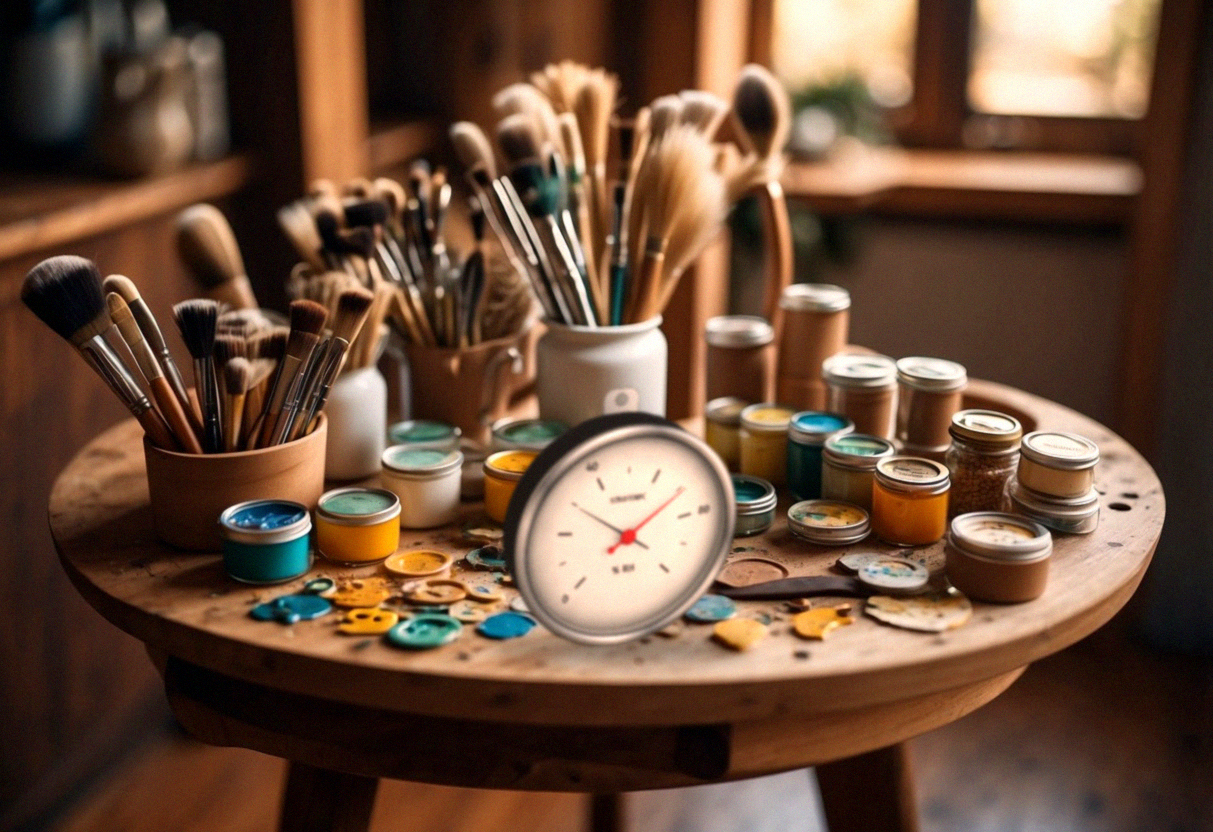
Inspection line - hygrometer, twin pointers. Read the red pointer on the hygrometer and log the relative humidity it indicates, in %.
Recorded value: 70 %
